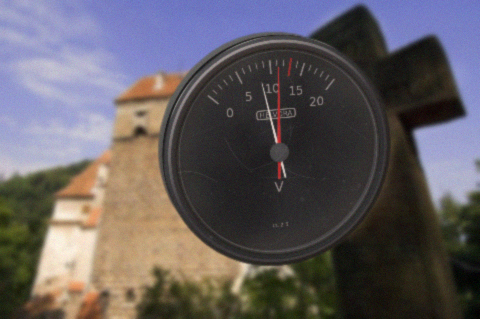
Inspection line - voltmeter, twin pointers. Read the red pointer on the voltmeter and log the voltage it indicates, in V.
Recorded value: 11 V
